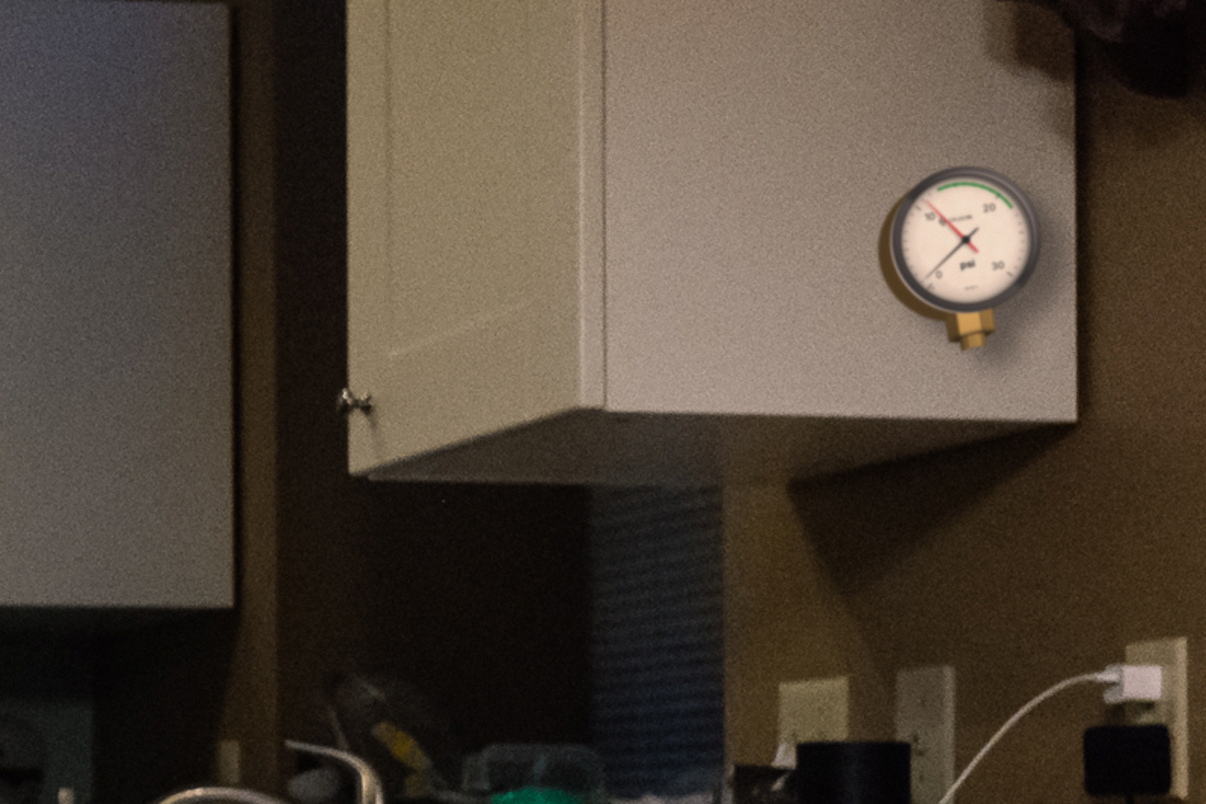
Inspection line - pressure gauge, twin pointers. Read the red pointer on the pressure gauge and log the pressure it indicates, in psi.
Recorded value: 11 psi
